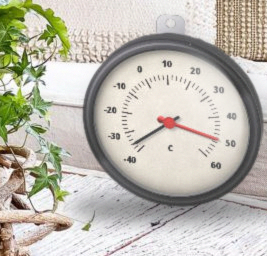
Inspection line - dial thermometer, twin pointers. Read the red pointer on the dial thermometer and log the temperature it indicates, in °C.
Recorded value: 50 °C
